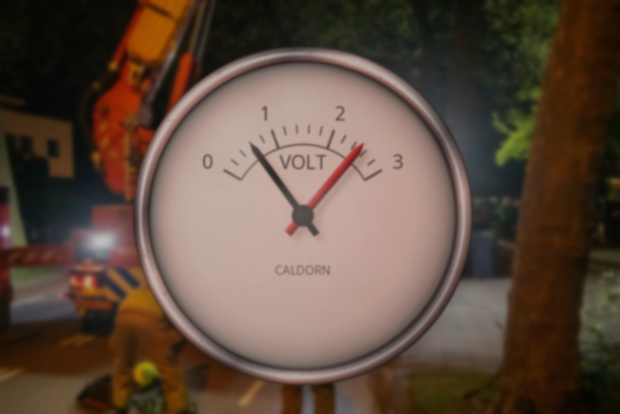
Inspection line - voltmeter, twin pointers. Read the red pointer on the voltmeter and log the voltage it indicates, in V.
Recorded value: 2.5 V
